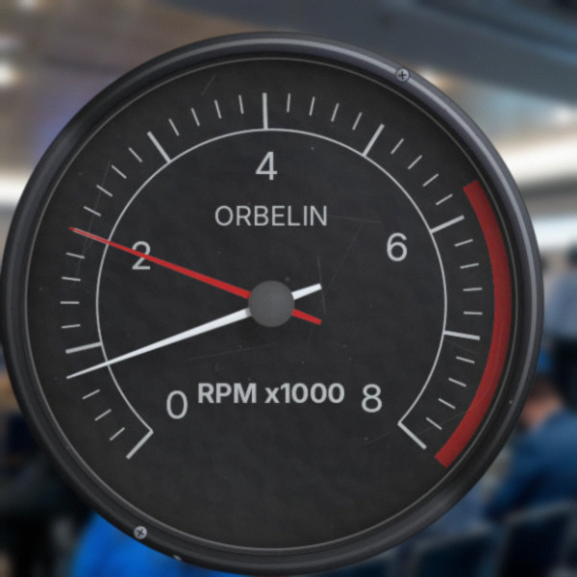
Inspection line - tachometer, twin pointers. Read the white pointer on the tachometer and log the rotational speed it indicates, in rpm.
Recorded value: 800 rpm
